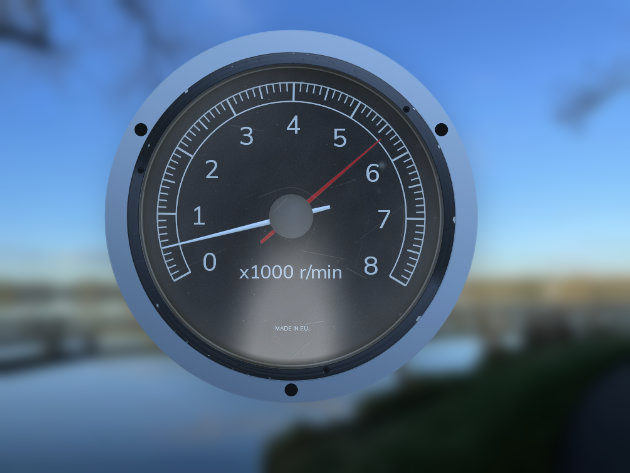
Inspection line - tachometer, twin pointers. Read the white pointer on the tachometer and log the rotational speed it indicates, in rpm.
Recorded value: 500 rpm
